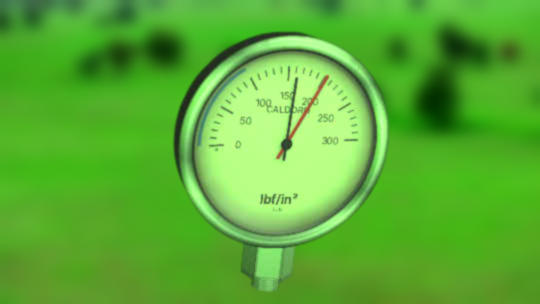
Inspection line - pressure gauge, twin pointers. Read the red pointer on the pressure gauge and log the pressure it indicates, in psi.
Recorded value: 200 psi
